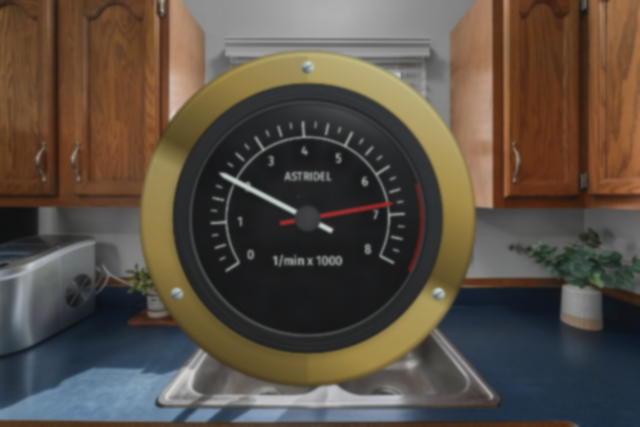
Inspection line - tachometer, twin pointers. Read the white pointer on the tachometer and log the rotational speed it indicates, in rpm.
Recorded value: 2000 rpm
